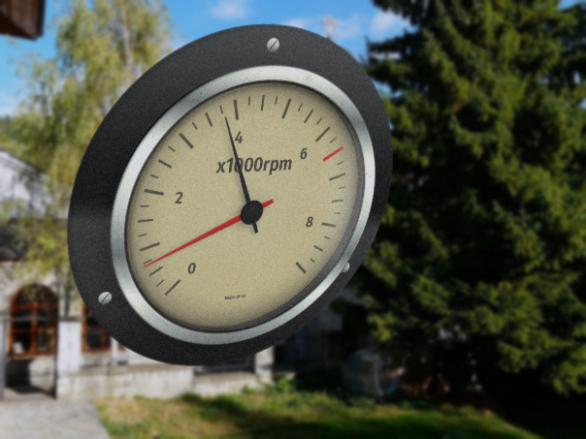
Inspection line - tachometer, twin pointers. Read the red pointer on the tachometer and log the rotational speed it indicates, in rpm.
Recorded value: 750 rpm
